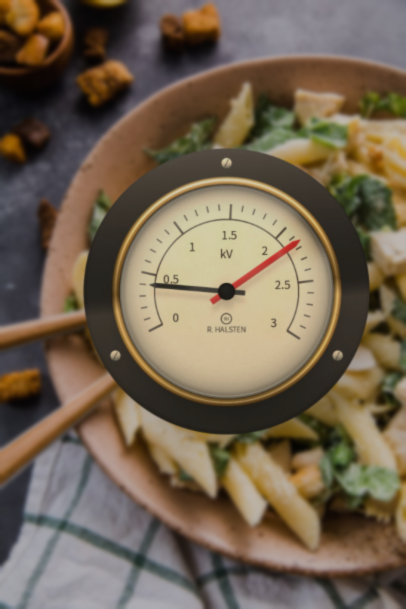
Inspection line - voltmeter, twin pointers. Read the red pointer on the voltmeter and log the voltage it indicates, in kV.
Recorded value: 2.15 kV
